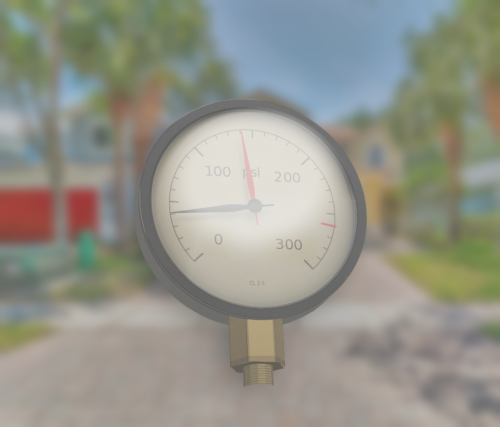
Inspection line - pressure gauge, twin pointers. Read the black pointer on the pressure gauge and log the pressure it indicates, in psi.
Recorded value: 40 psi
